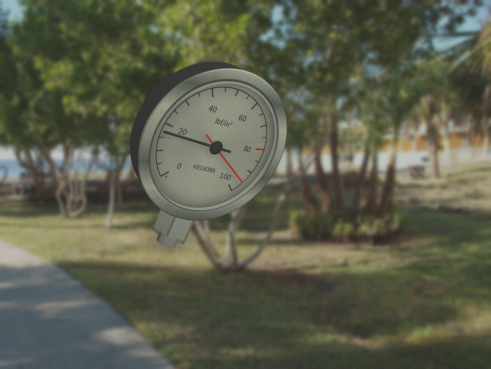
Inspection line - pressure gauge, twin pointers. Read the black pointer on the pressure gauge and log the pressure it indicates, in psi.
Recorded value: 17.5 psi
